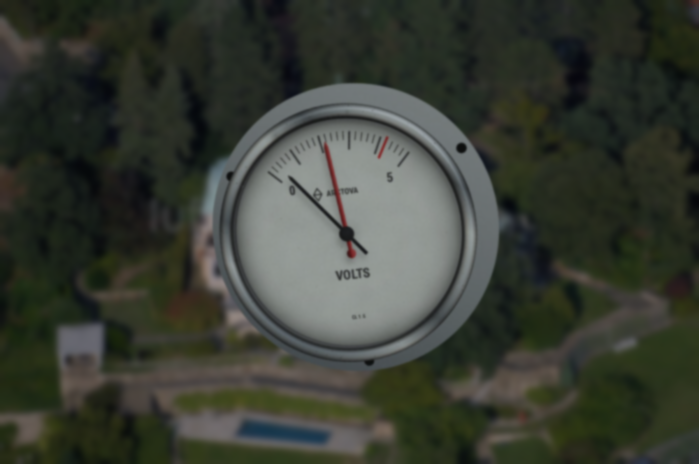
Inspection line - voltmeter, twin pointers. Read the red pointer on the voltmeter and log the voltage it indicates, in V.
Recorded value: 2.2 V
